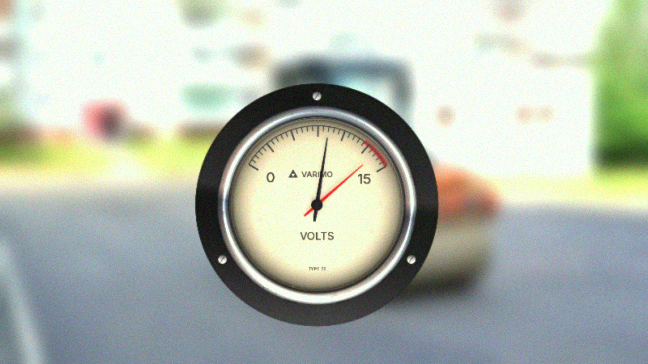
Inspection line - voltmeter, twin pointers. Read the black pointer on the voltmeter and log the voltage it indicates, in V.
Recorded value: 8.5 V
